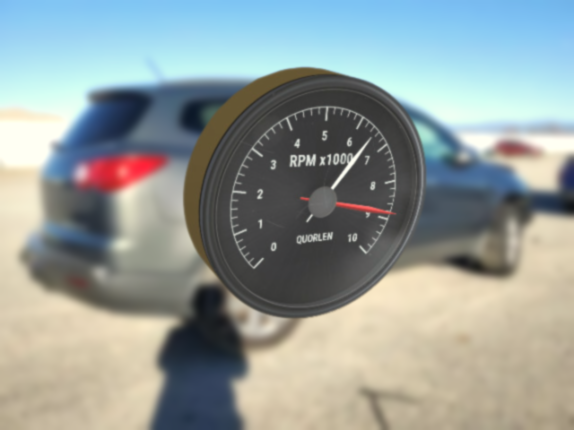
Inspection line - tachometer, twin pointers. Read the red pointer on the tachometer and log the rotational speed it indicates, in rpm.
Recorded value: 8800 rpm
